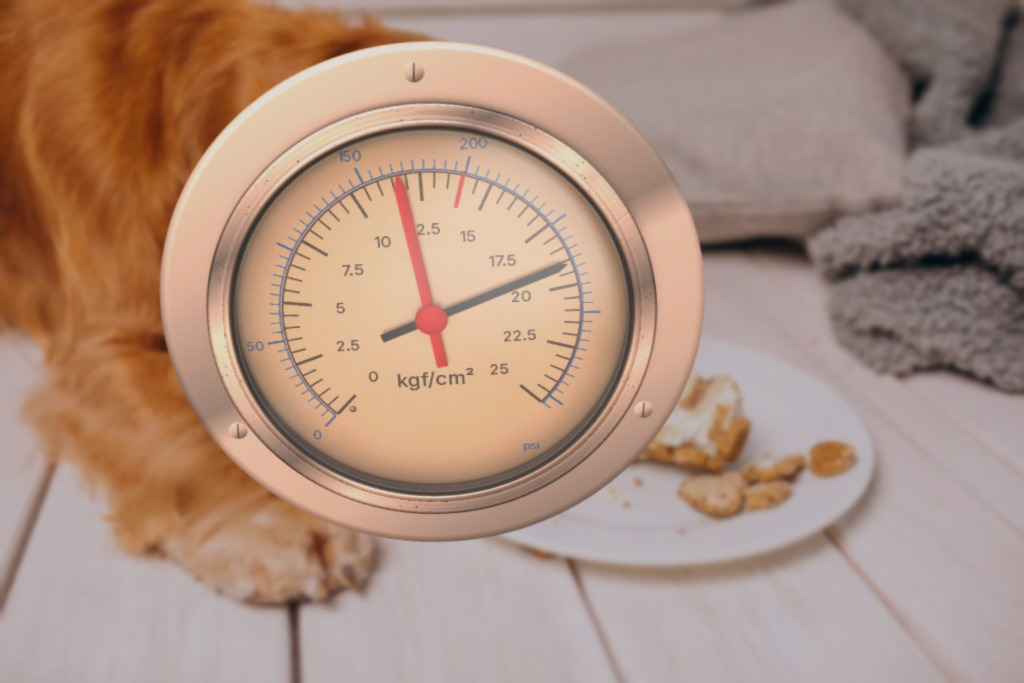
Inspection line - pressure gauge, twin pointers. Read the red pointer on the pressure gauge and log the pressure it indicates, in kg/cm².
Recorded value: 11.75 kg/cm²
